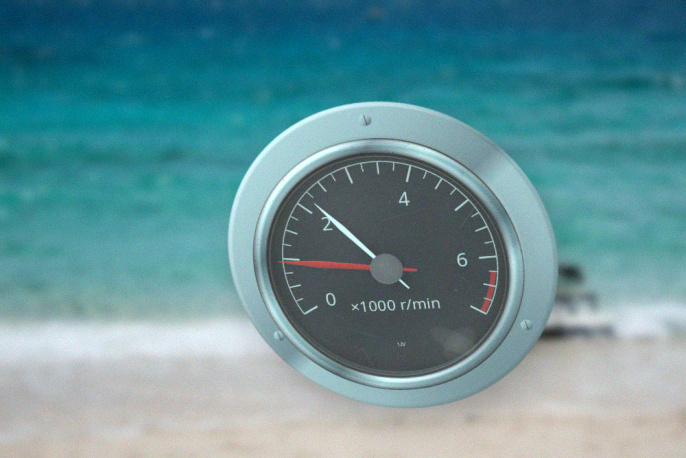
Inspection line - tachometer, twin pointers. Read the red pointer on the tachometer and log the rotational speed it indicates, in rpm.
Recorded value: 1000 rpm
